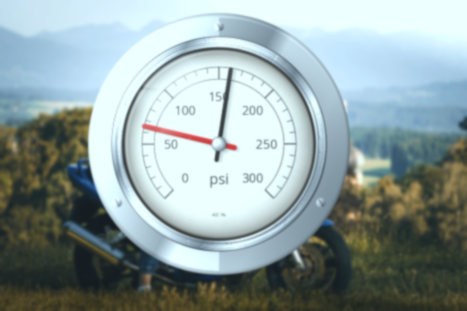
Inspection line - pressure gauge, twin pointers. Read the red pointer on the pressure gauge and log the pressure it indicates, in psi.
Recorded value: 65 psi
